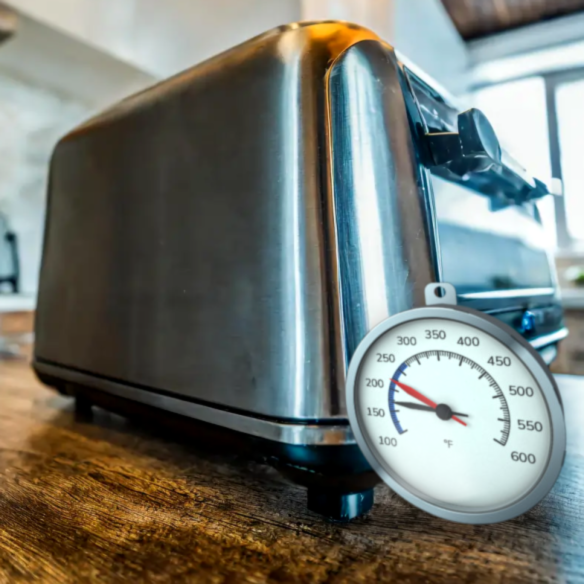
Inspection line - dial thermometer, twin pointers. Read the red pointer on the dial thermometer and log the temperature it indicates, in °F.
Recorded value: 225 °F
